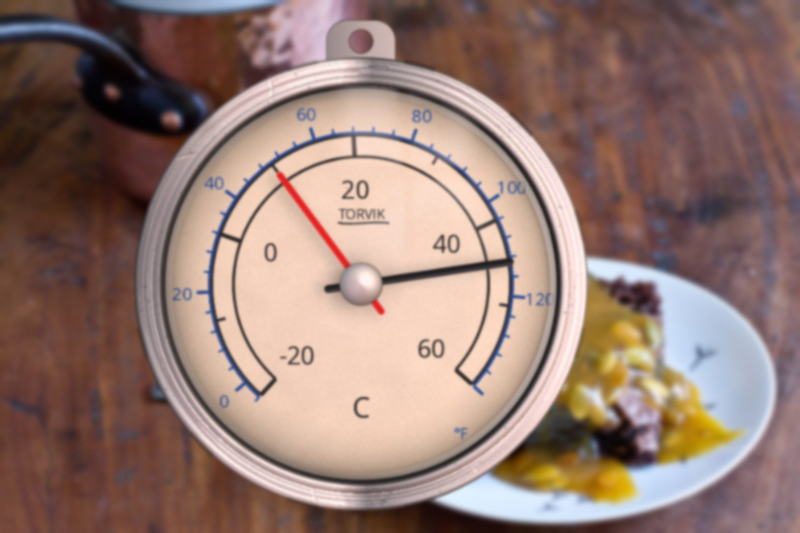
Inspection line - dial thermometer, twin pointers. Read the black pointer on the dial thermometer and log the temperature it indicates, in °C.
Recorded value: 45 °C
